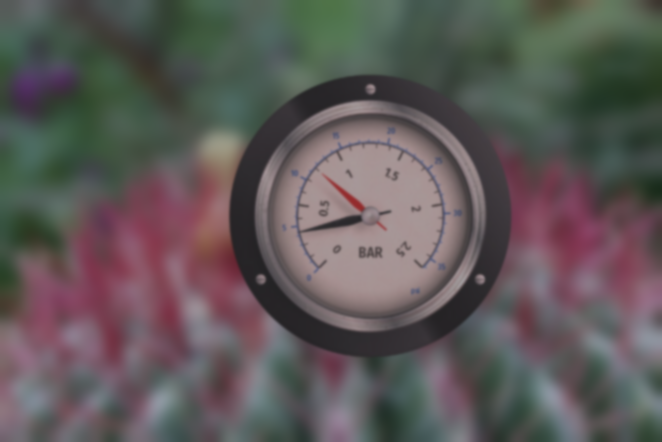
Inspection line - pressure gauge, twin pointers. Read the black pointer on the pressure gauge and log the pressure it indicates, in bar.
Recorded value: 0.3 bar
